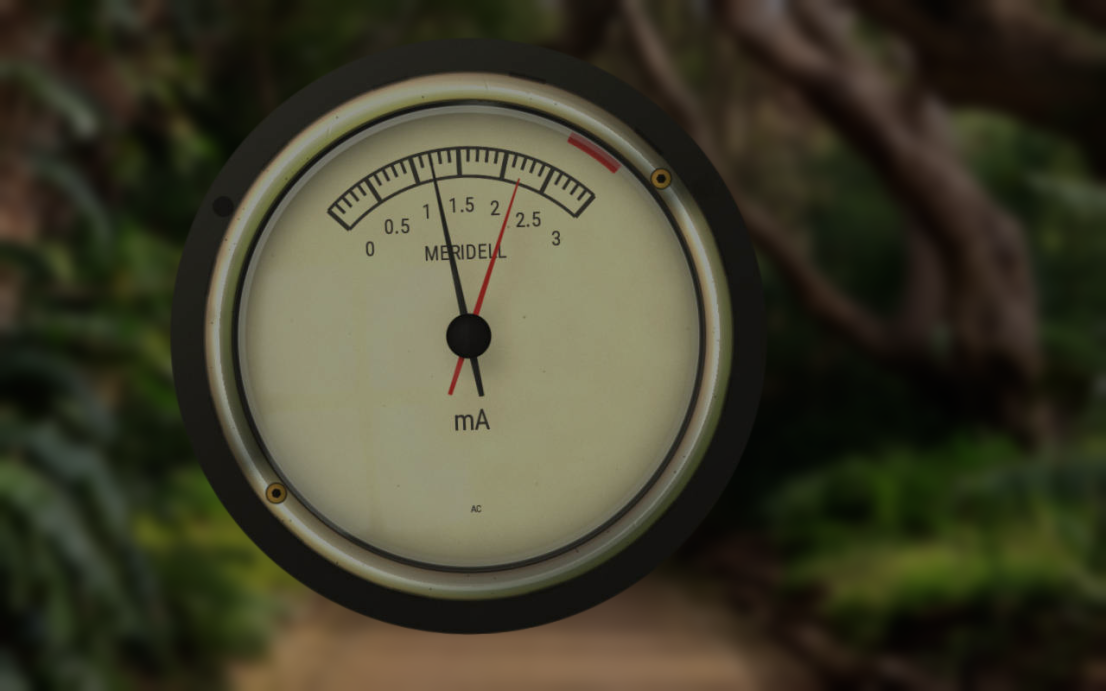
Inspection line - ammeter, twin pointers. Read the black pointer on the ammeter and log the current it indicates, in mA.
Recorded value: 1.2 mA
